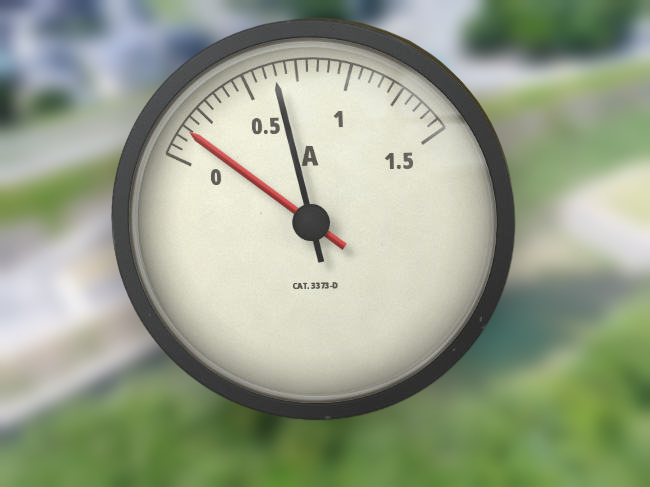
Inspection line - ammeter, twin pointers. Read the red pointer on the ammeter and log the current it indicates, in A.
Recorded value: 0.15 A
